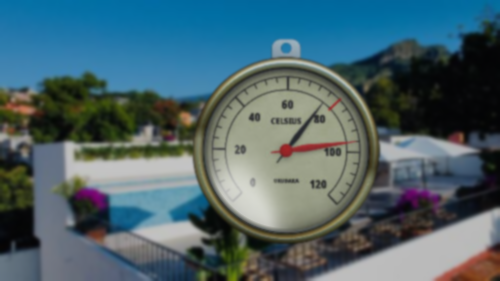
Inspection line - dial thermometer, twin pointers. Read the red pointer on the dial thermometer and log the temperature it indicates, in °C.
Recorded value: 96 °C
